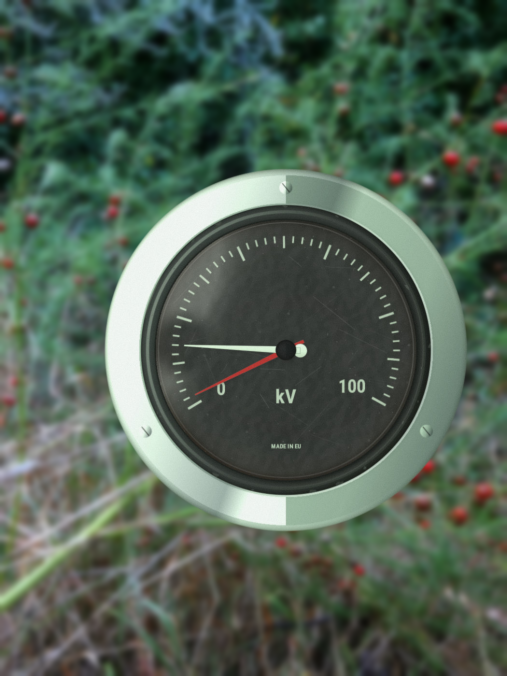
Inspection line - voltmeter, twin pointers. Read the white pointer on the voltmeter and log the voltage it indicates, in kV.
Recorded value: 14 kV
